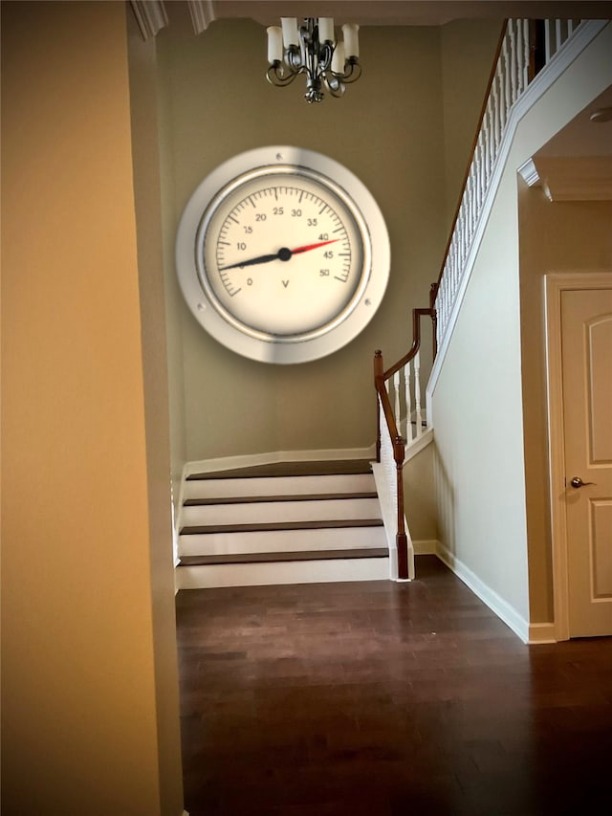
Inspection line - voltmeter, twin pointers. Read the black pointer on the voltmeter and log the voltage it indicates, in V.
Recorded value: 5 V
